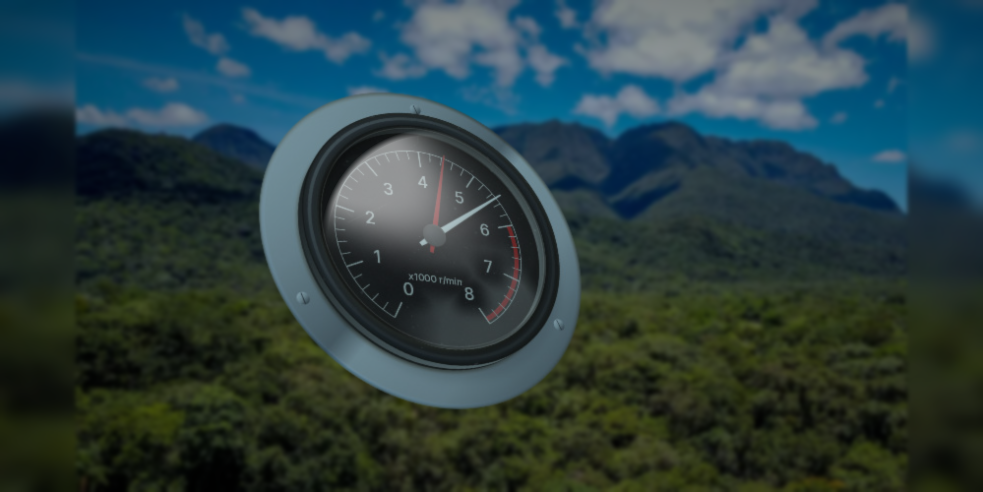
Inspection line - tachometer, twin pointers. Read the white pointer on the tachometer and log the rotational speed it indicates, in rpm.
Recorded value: 5500 rpm
